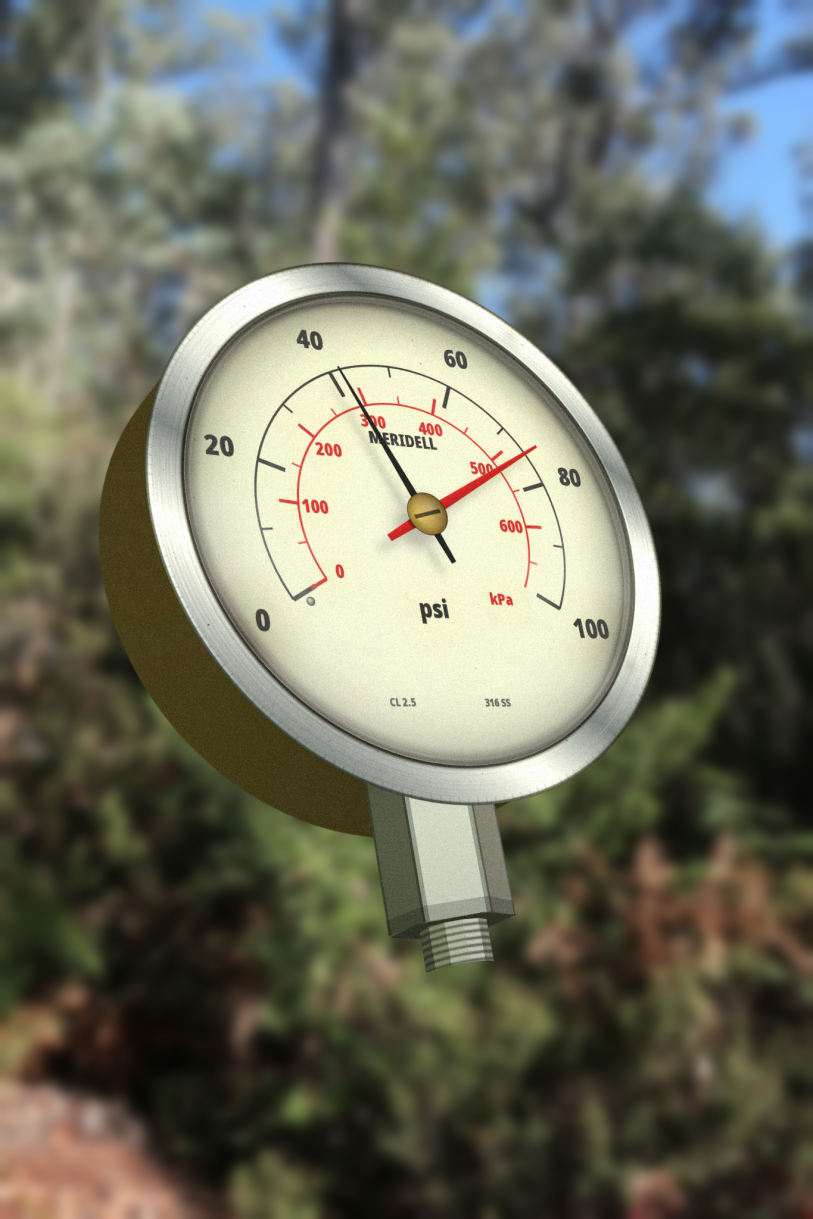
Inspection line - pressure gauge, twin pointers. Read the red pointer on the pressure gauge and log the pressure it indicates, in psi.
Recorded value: 75 psi
